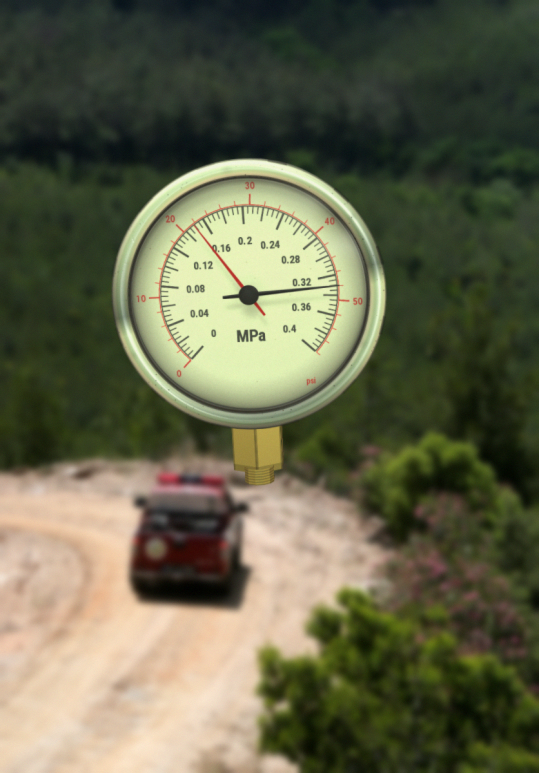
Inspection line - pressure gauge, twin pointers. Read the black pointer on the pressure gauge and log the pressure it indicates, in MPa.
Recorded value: 0.33 MPa
